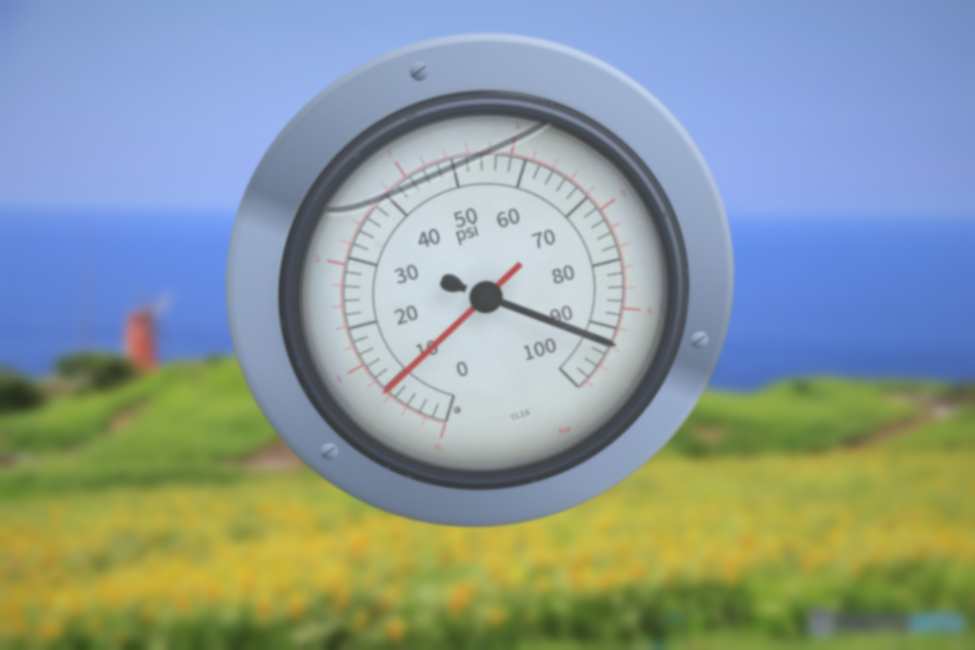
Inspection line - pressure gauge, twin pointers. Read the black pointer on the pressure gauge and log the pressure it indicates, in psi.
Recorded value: 92 psi
